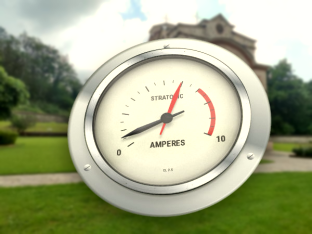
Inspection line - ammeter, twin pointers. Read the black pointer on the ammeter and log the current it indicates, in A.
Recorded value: 0.5 A
